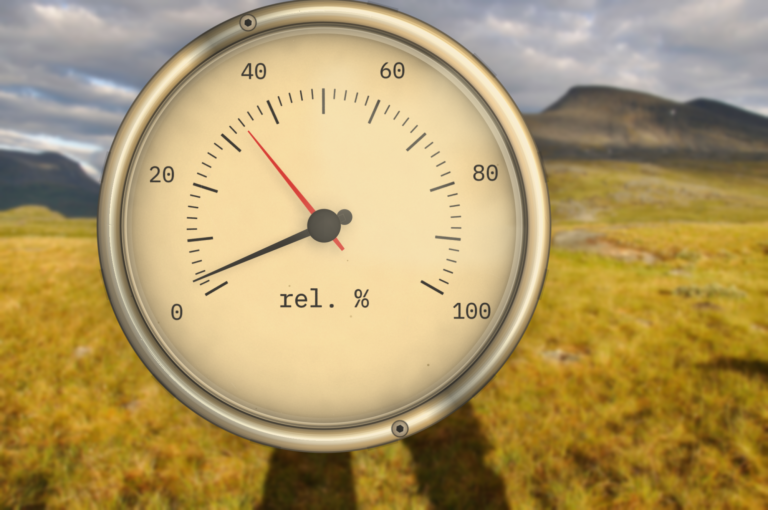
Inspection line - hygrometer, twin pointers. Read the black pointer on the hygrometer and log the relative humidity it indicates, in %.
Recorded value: 3 %
